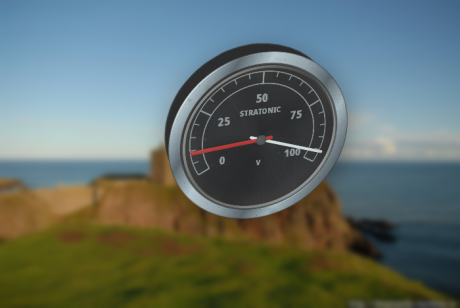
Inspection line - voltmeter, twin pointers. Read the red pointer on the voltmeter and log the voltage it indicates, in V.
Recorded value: 10 V
